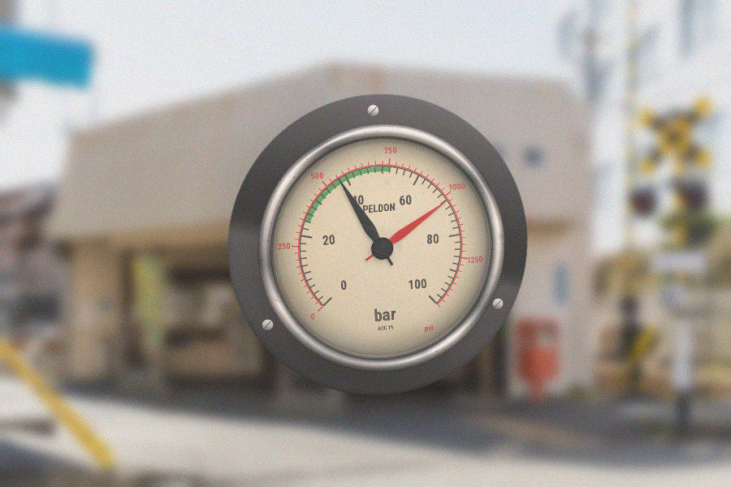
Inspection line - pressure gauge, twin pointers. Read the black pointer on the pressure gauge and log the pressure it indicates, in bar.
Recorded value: 38 bar
